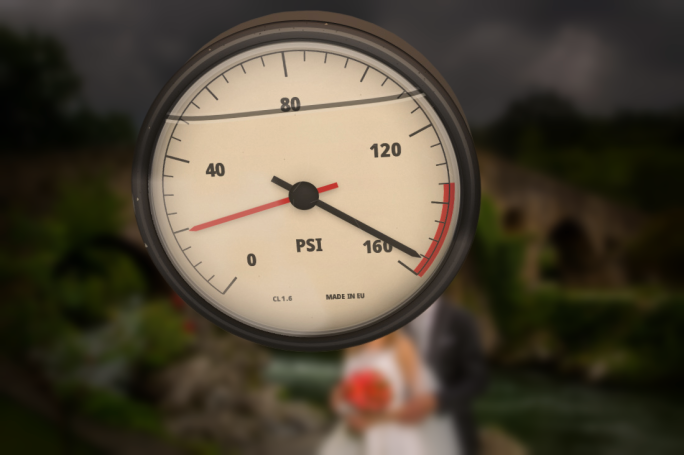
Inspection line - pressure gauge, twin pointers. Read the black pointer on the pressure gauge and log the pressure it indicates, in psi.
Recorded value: 155 psi
